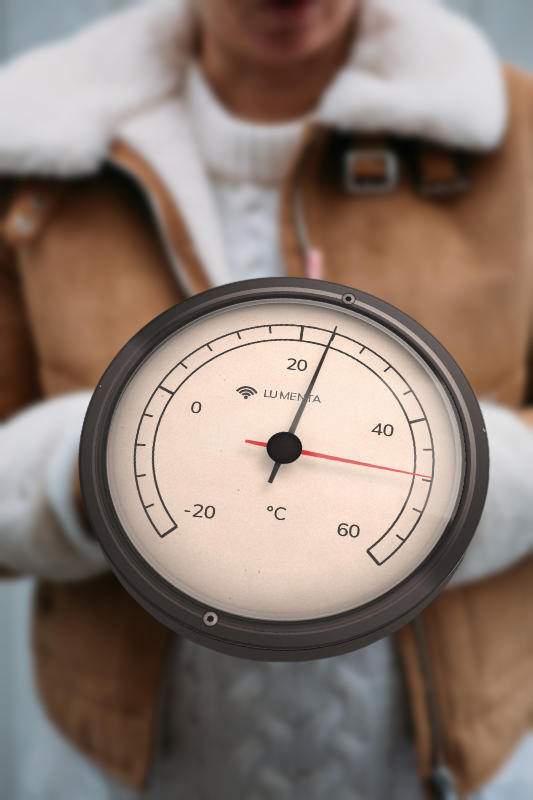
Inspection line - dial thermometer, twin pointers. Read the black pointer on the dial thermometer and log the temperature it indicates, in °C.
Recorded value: 24 °C
